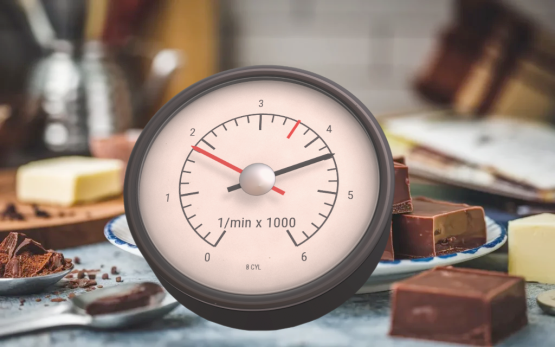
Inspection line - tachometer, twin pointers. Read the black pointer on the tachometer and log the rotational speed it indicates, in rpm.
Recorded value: 4400 rpm
